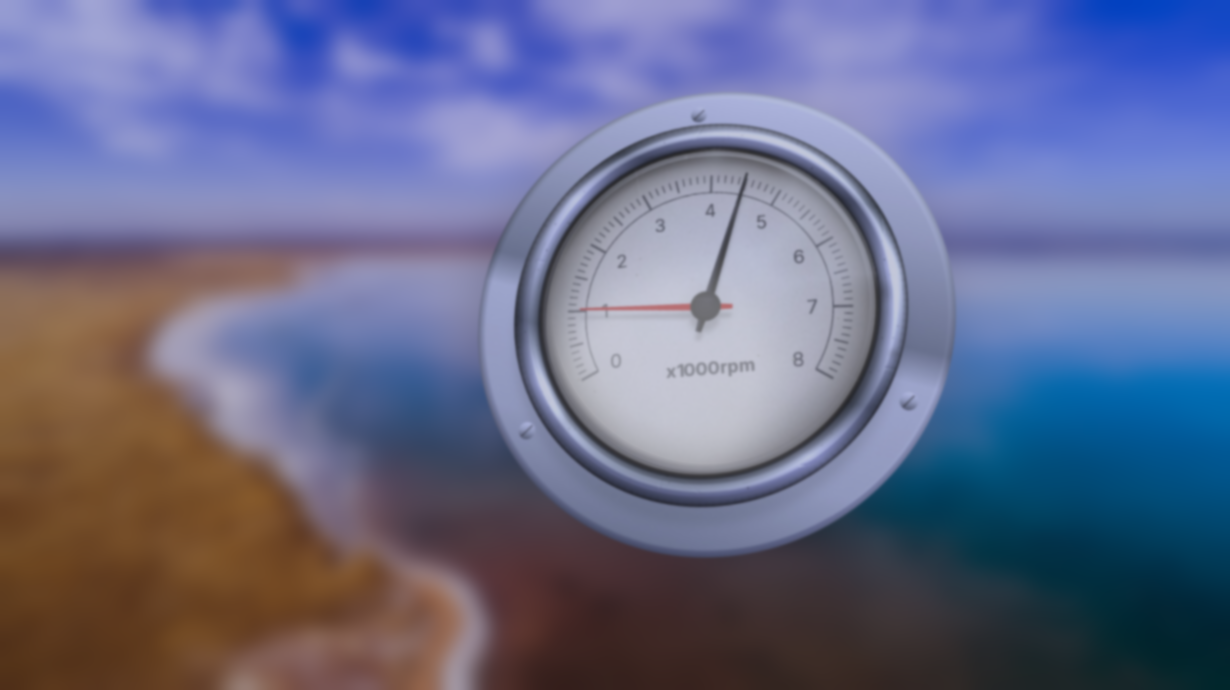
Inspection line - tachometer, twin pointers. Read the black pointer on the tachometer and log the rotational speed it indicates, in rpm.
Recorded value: 4500 rpm
